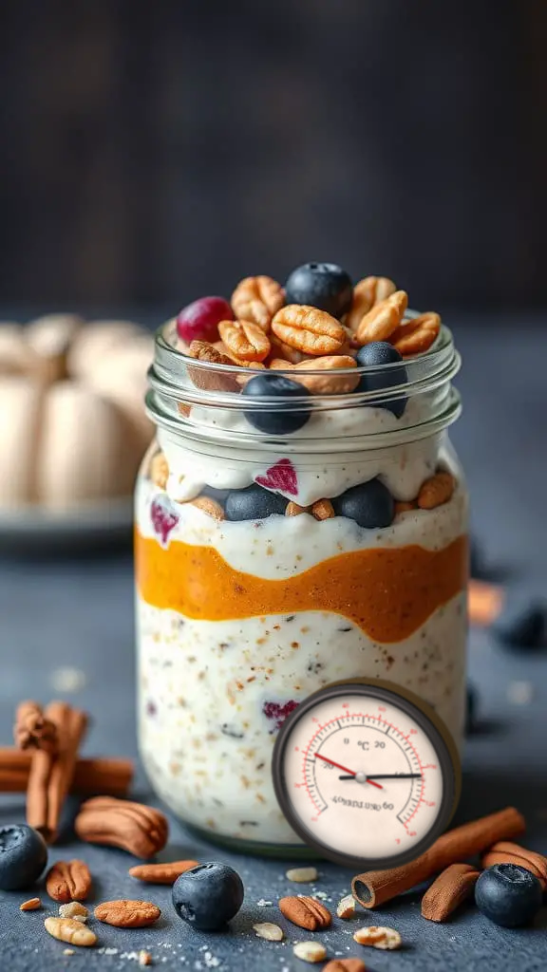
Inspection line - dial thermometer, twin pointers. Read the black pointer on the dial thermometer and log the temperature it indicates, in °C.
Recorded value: 40 °C
